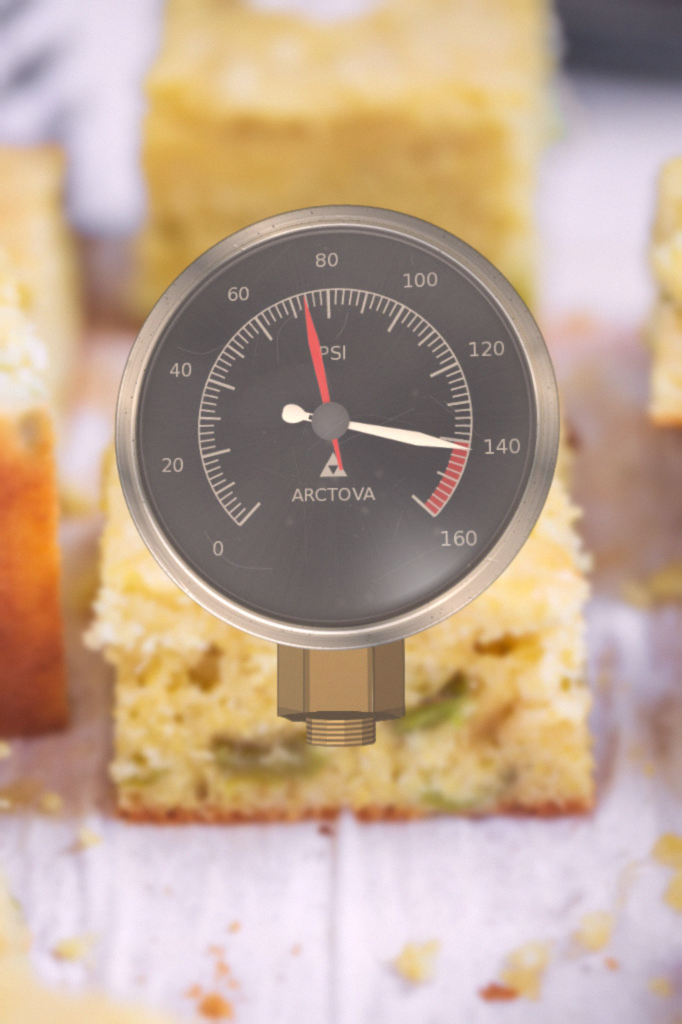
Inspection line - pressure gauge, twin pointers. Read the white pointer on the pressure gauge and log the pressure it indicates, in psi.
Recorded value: 142 psi
